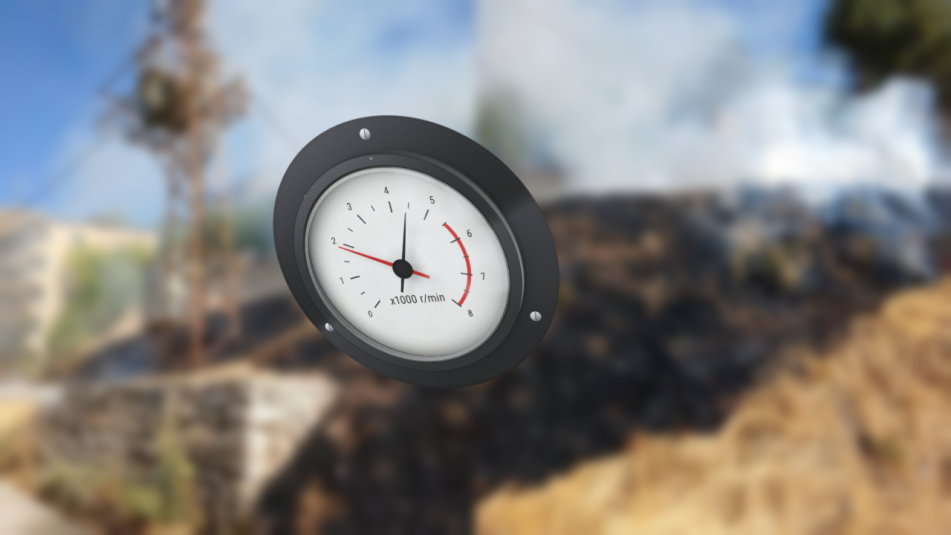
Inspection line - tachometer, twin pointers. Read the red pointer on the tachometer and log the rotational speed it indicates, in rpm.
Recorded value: 2000 rpm
